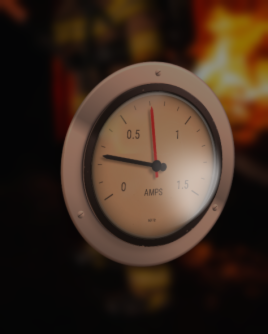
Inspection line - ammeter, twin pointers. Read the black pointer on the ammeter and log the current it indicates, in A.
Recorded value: 0.25 A
